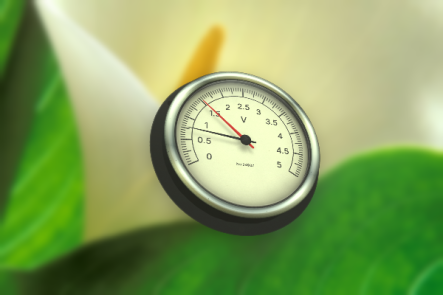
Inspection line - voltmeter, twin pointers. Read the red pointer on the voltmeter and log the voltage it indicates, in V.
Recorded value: 1.5 V
